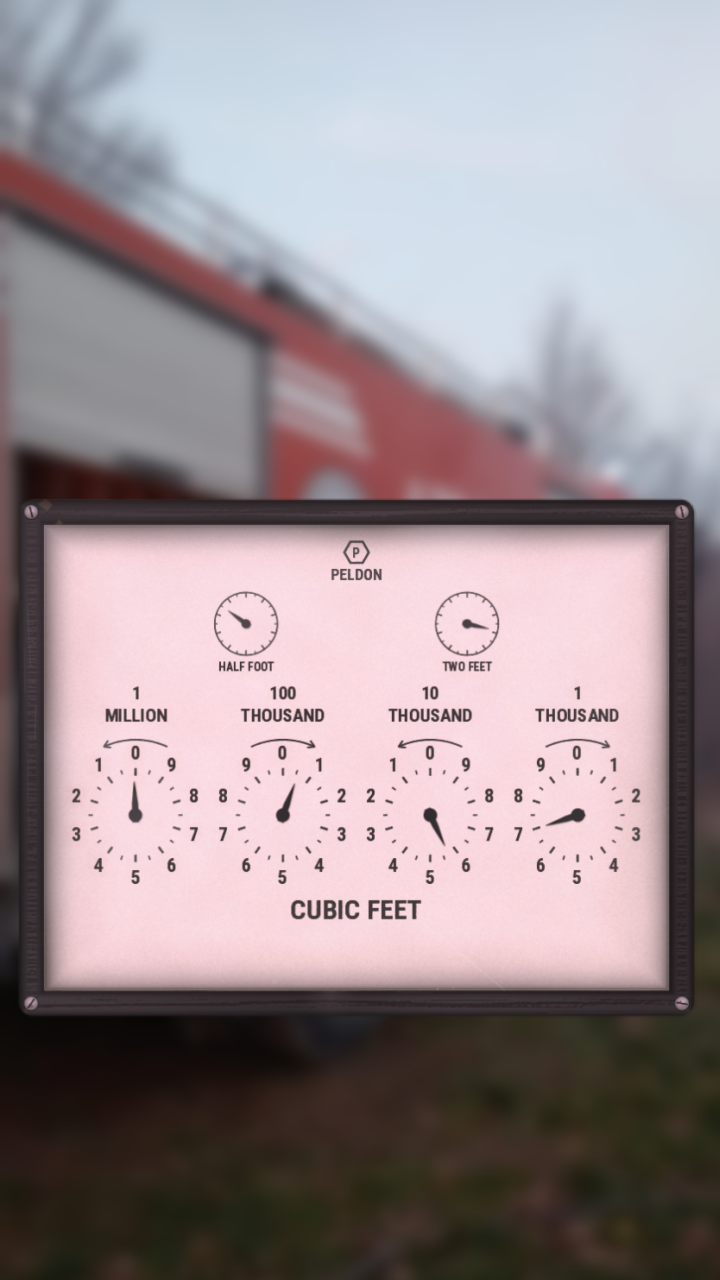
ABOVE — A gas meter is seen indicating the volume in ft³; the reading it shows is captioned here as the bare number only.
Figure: 5700
